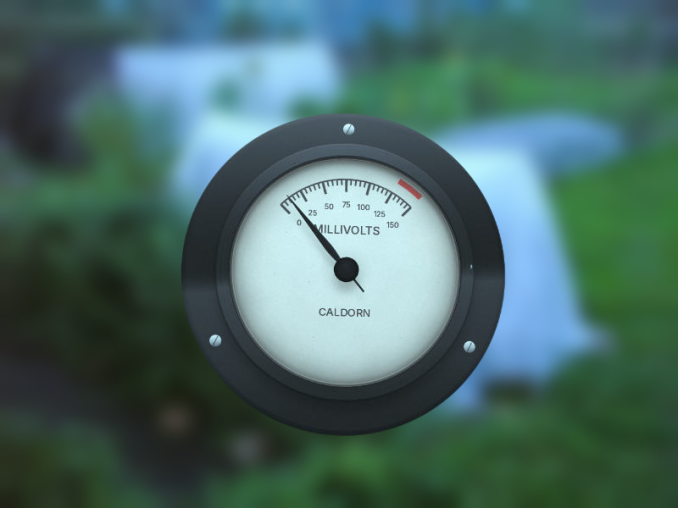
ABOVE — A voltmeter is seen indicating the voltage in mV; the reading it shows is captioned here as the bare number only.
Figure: 10
